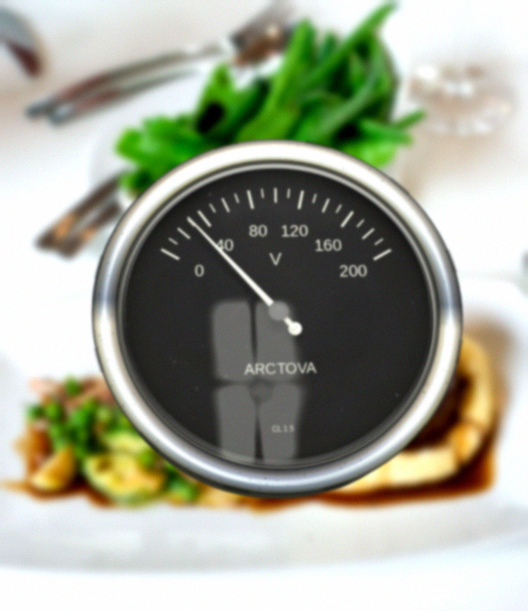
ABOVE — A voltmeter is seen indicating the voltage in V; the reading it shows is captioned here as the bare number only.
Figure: 30
